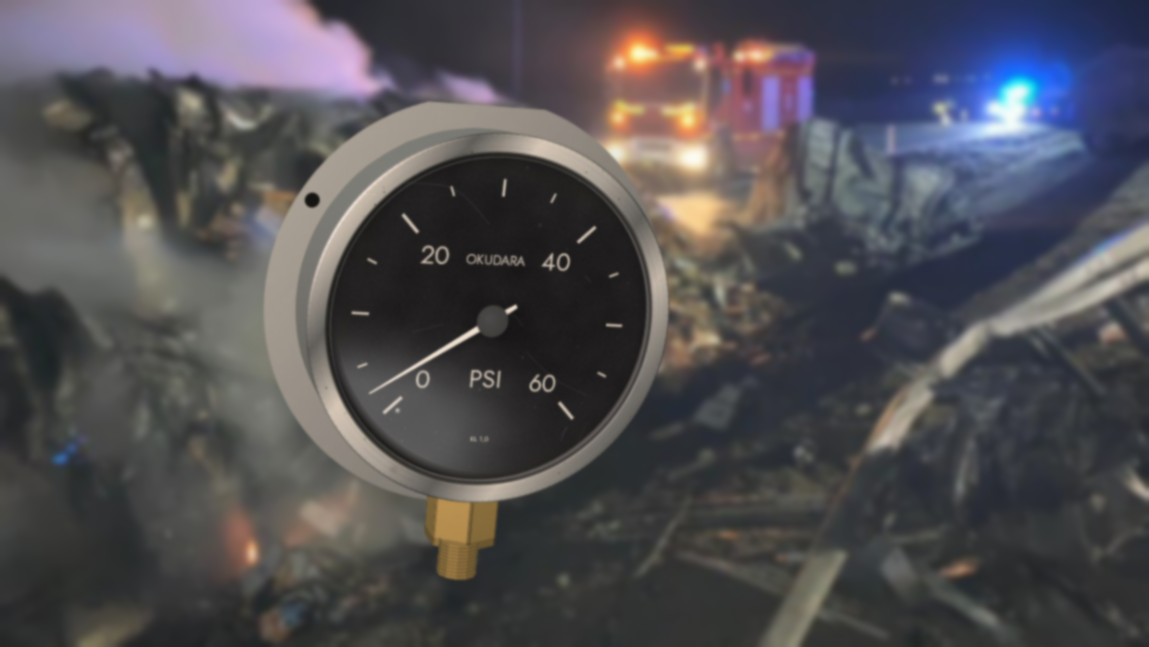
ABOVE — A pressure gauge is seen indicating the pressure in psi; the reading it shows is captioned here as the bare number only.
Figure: 2.5
